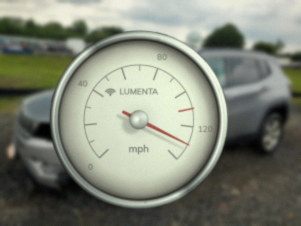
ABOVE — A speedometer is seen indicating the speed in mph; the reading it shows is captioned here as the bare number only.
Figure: 130
